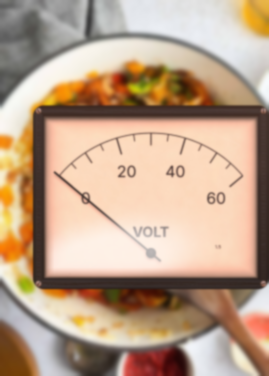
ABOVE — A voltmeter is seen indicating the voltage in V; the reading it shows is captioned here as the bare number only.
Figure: 0
